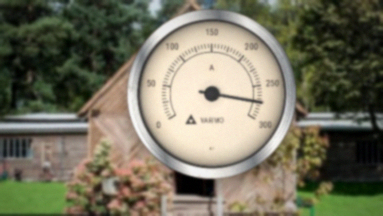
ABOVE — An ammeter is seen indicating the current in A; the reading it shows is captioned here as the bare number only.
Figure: 275
